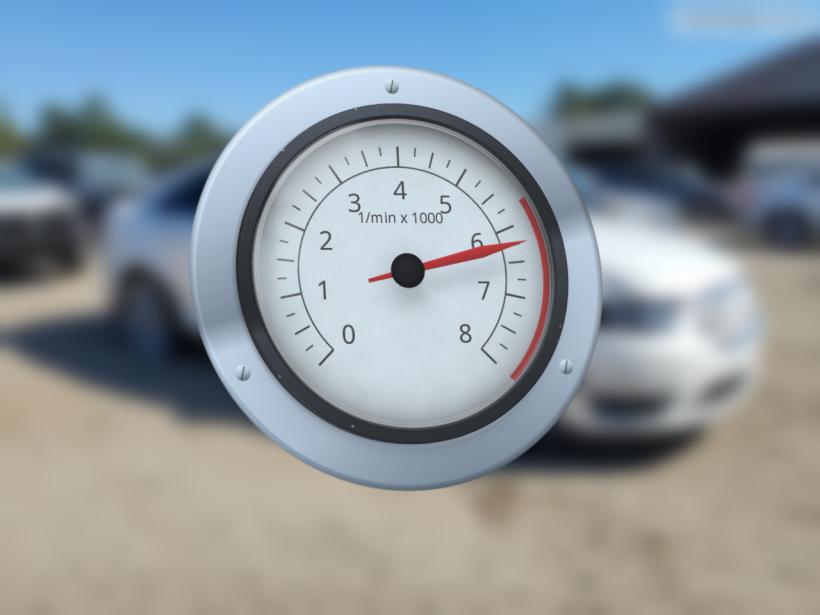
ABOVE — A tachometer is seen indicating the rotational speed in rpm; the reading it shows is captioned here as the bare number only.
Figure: 6250
